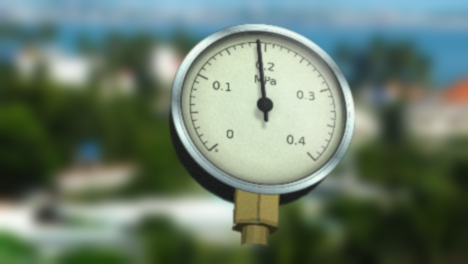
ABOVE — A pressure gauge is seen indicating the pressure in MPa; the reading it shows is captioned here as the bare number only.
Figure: 0.19
